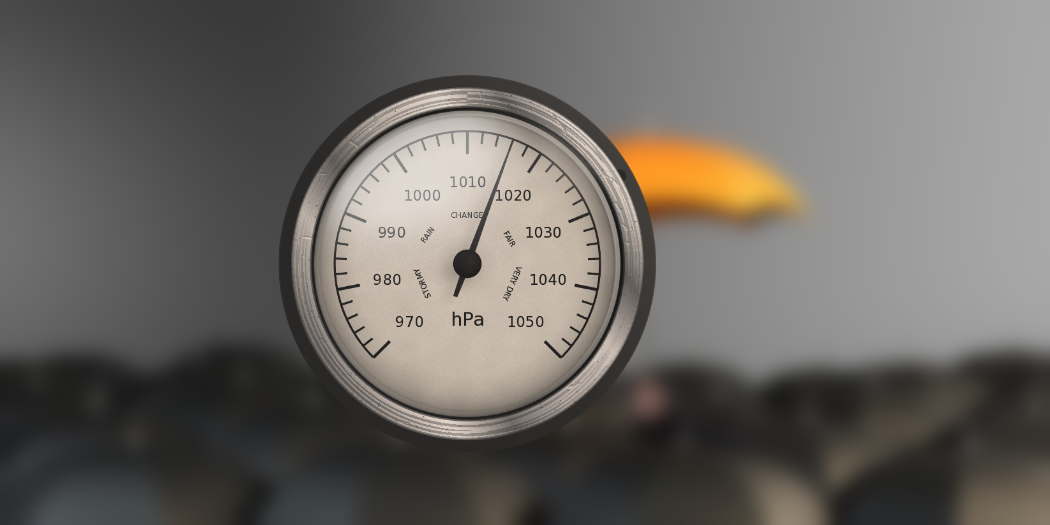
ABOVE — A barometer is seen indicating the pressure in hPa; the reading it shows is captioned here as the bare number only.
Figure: 1016
